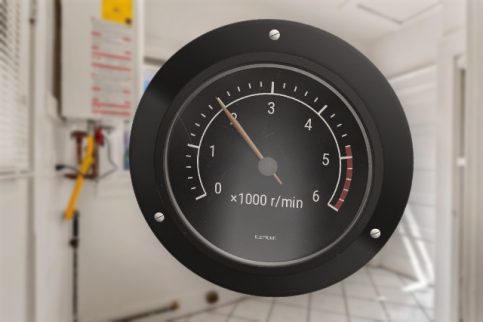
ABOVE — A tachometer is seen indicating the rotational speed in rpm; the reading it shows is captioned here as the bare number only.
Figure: 2000
